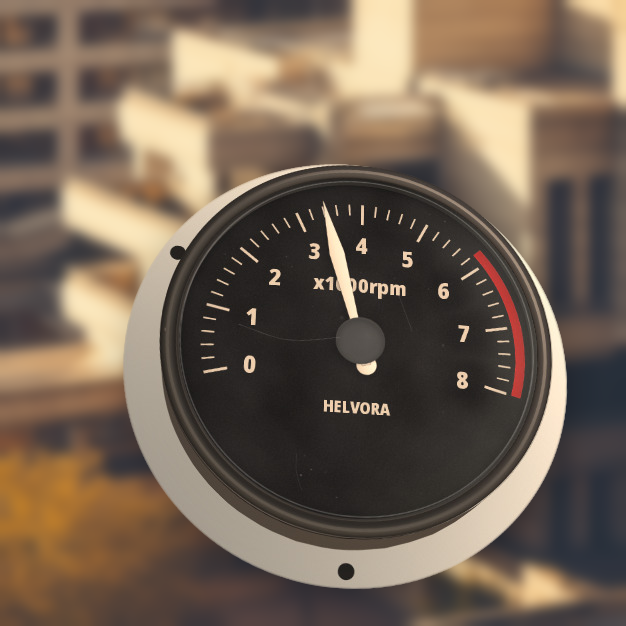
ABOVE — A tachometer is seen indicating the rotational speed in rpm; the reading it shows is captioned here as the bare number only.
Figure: 3400
